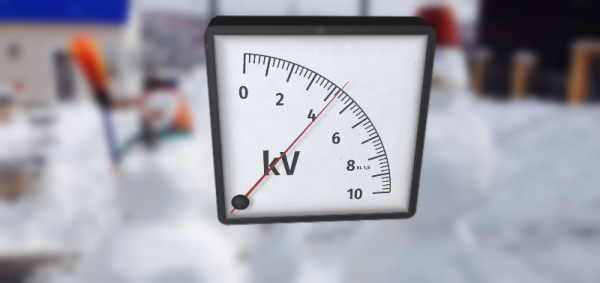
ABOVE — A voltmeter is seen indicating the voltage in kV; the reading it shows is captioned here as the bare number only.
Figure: 4.2
